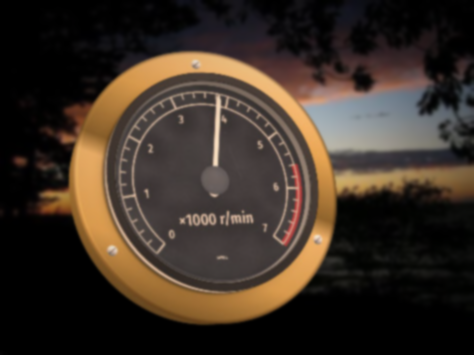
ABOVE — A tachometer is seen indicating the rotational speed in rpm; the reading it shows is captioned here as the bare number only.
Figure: 3800
